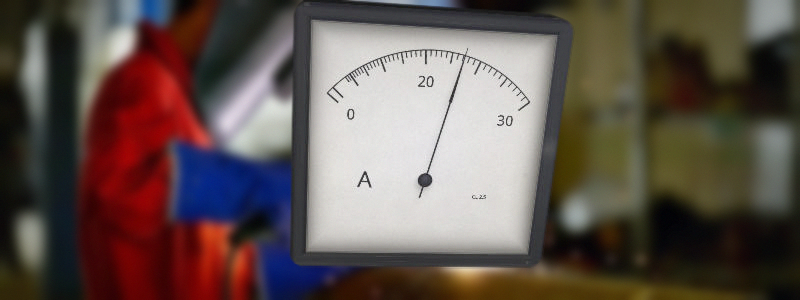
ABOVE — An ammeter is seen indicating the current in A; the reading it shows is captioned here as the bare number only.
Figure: 23.5
